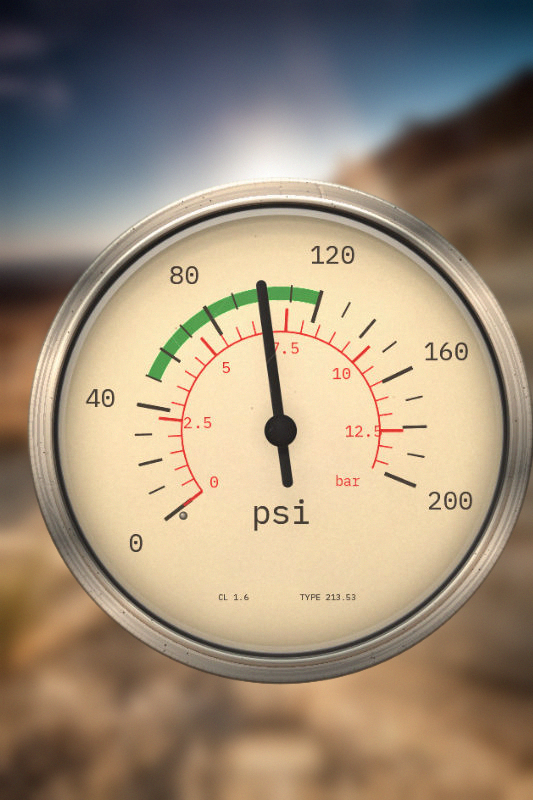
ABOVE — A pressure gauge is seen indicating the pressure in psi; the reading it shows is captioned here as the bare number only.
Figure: 100
